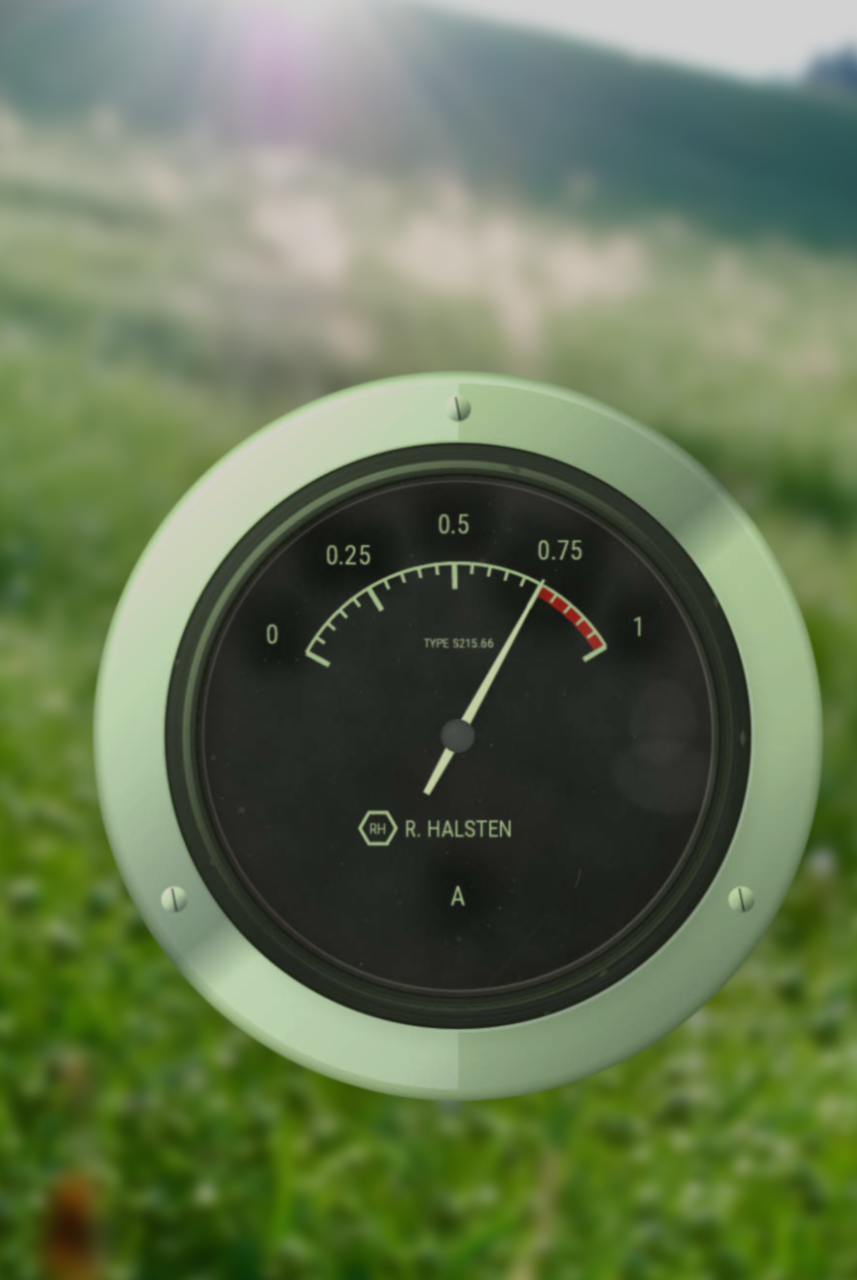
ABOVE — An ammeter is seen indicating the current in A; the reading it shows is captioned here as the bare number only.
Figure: 0.75
